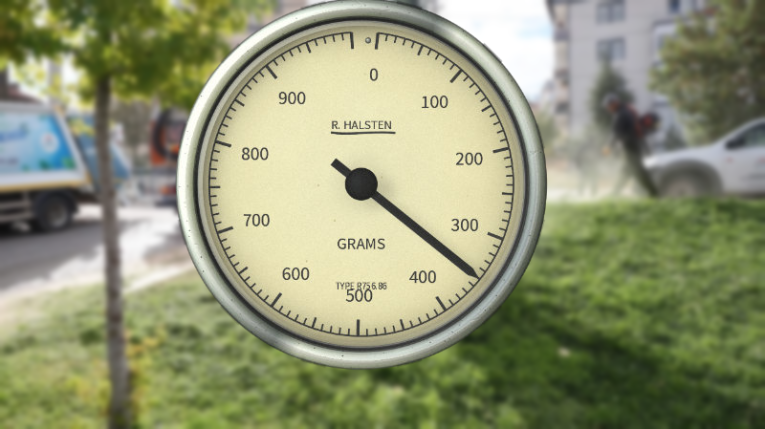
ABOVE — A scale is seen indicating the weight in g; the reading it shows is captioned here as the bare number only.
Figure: 350
